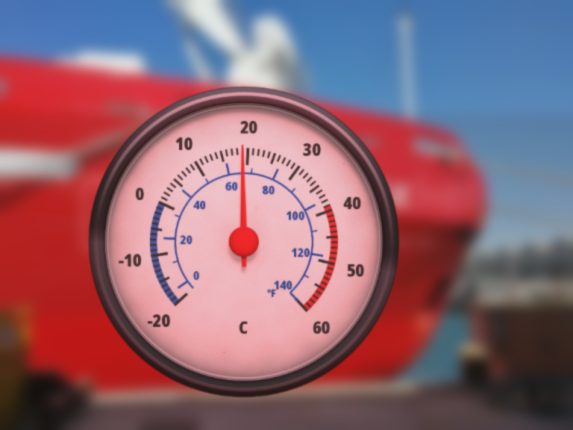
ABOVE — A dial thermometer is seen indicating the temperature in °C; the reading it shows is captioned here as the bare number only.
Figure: 19
